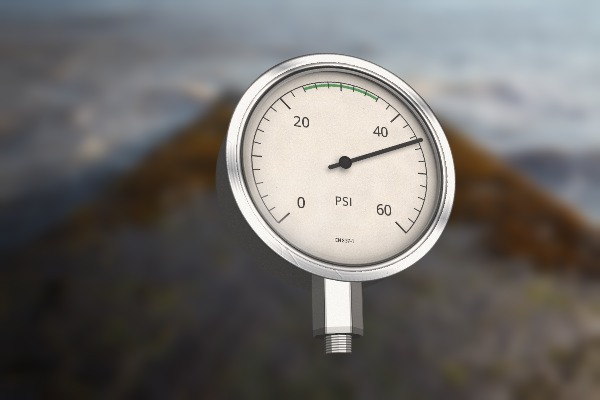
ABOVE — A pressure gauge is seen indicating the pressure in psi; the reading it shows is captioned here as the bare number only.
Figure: 45
